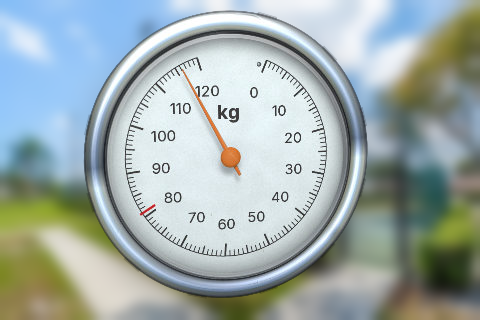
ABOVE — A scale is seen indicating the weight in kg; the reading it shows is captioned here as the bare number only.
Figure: 116
